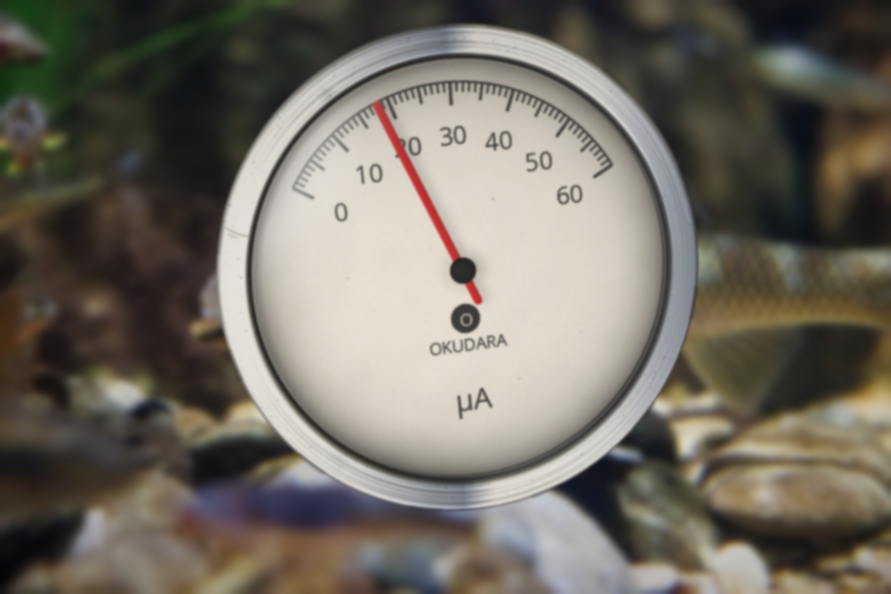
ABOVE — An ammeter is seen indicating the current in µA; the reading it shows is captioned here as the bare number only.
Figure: 18
